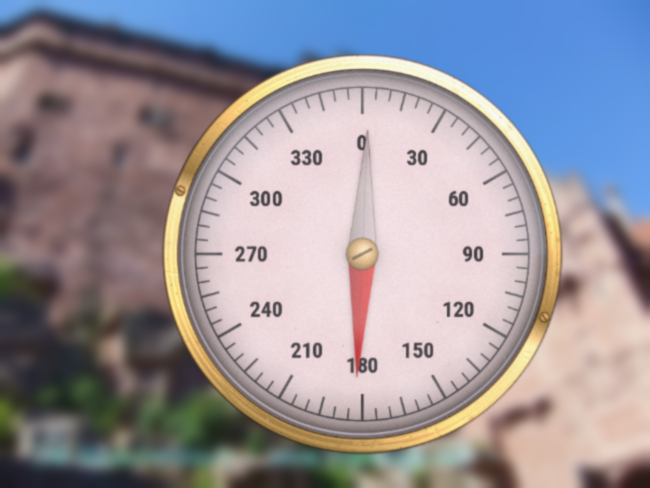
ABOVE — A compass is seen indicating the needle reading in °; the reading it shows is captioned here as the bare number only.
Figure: 182.5
